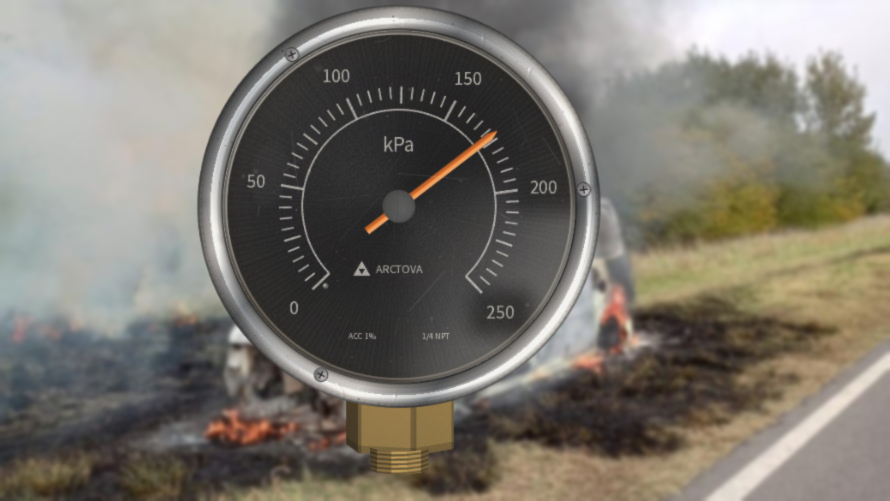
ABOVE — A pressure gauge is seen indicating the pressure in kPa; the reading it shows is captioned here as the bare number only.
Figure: 172.5
